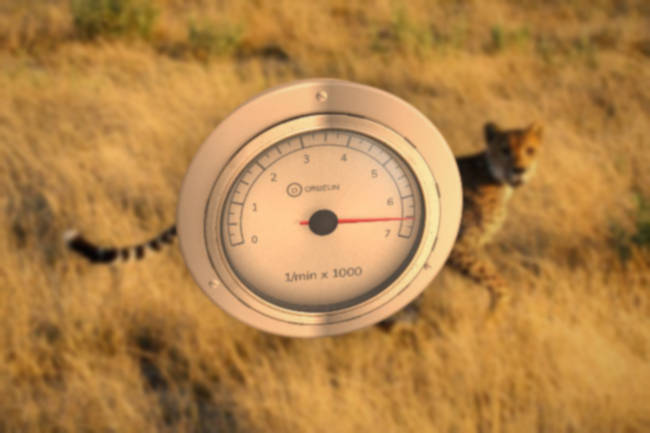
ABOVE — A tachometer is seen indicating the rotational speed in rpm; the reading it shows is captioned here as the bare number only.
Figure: 6500
